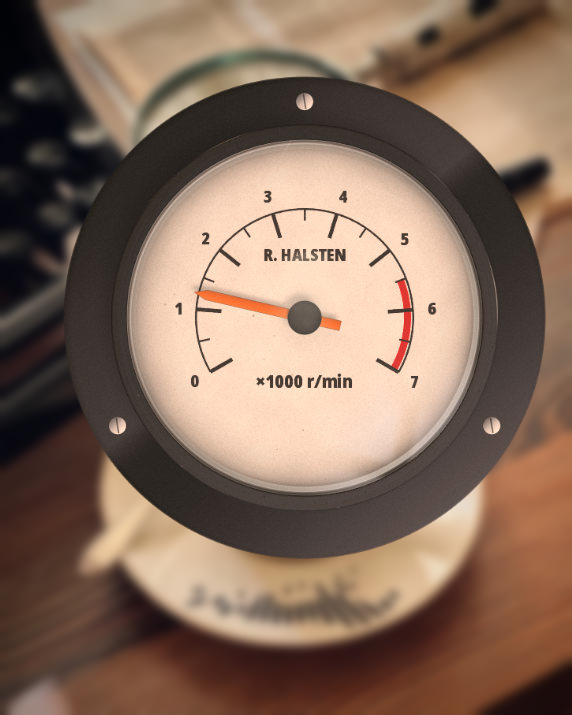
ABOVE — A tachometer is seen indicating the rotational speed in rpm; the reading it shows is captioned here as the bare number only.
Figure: 1250
